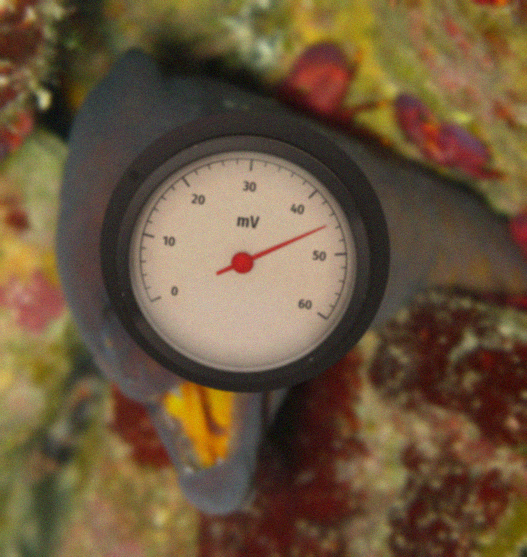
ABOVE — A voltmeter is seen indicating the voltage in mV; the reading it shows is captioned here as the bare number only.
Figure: 45
